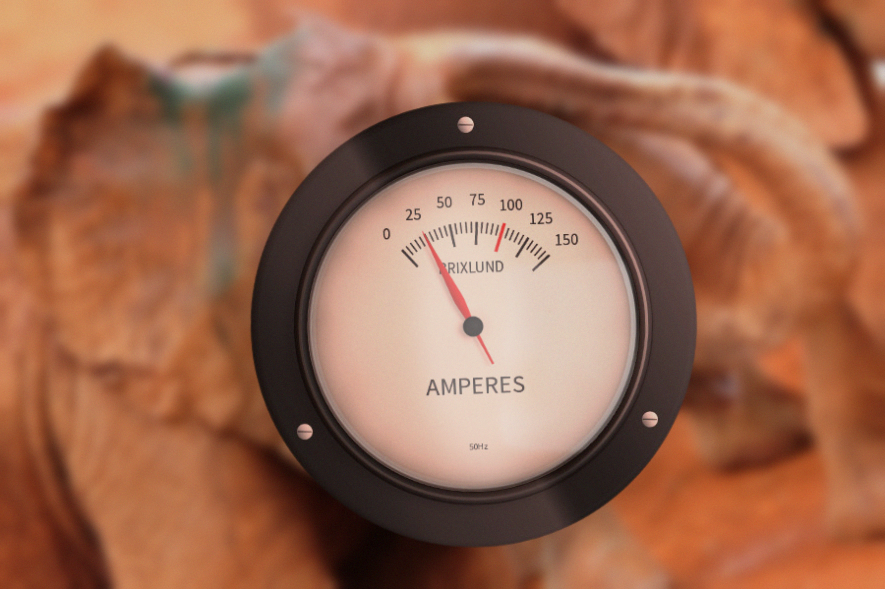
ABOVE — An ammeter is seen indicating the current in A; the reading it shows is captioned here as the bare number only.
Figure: 25
